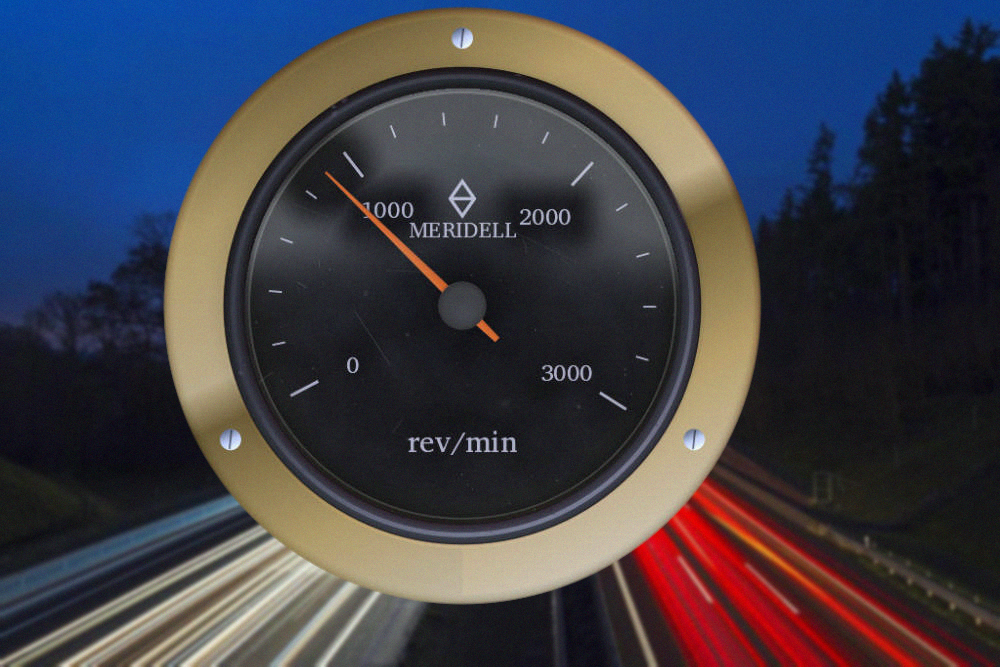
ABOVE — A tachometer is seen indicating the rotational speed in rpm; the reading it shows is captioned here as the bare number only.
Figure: 900
